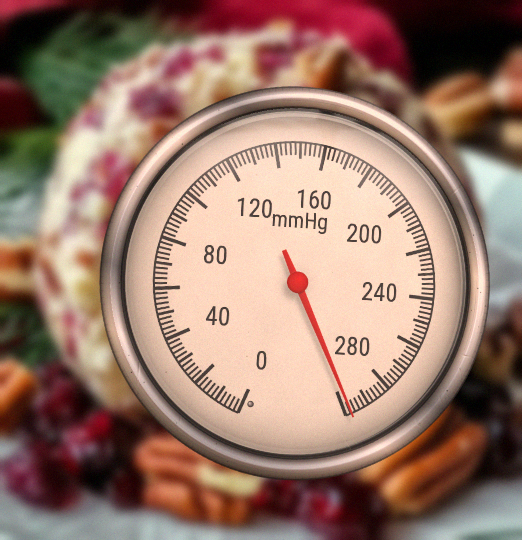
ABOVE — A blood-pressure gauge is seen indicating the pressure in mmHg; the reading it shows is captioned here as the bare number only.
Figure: 298
